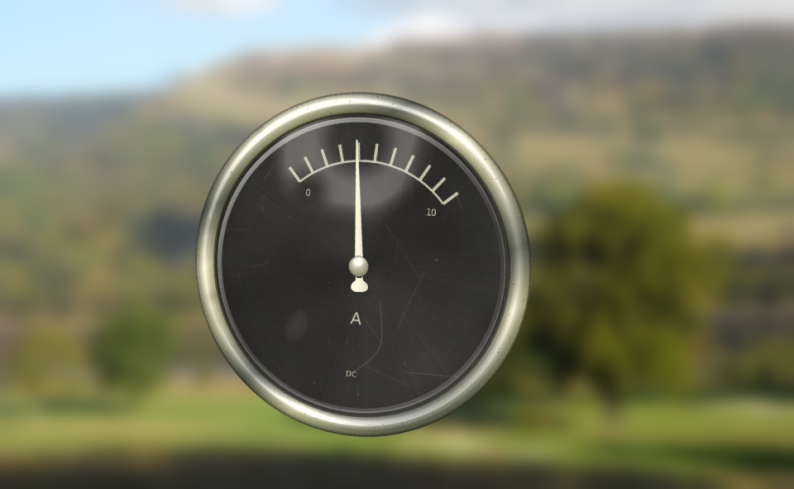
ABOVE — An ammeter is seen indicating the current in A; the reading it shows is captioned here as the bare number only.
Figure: 4
